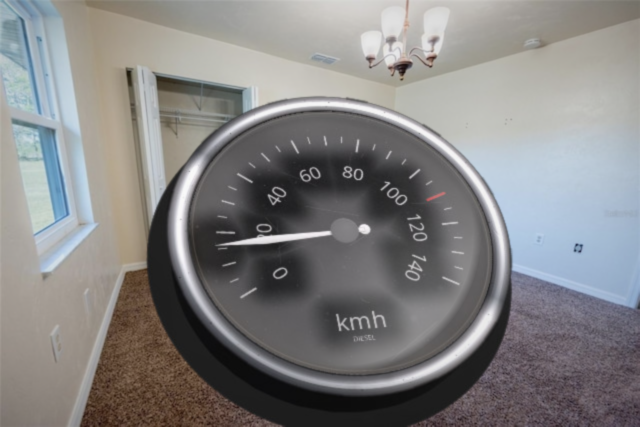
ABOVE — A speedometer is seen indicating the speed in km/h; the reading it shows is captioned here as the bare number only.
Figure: 15
